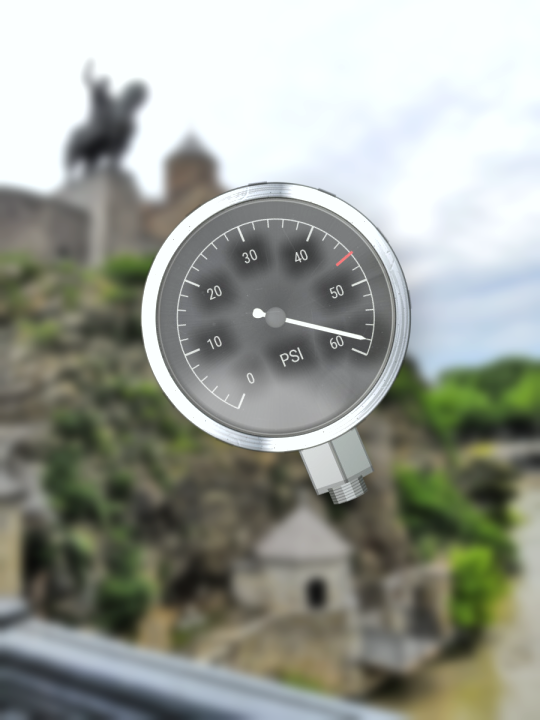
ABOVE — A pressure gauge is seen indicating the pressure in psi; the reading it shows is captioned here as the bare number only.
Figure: 58
